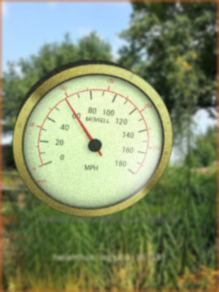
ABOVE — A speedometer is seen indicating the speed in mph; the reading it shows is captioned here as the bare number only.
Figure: 60
